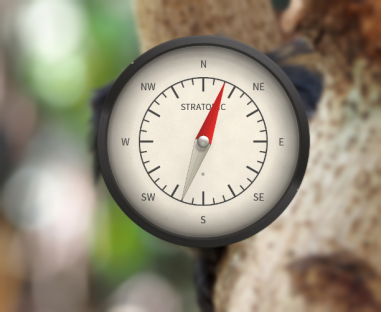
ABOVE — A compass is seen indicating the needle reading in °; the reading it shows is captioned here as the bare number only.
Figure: 20
